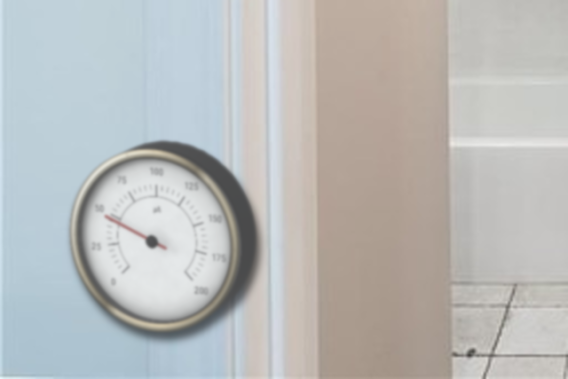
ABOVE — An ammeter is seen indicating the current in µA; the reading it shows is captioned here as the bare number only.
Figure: 50
